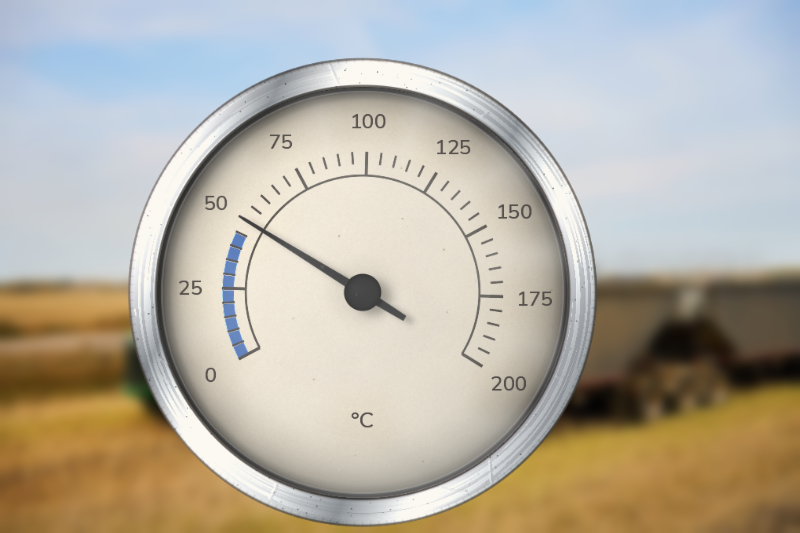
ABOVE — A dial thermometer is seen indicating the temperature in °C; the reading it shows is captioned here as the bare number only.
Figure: 50
